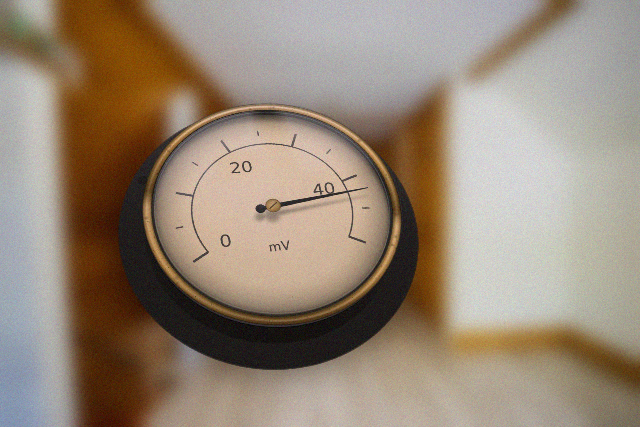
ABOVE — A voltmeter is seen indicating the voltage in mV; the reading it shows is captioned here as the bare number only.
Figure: 42.5
